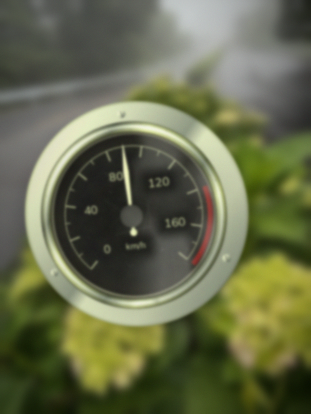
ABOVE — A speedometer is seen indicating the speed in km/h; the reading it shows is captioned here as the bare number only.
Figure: 90
